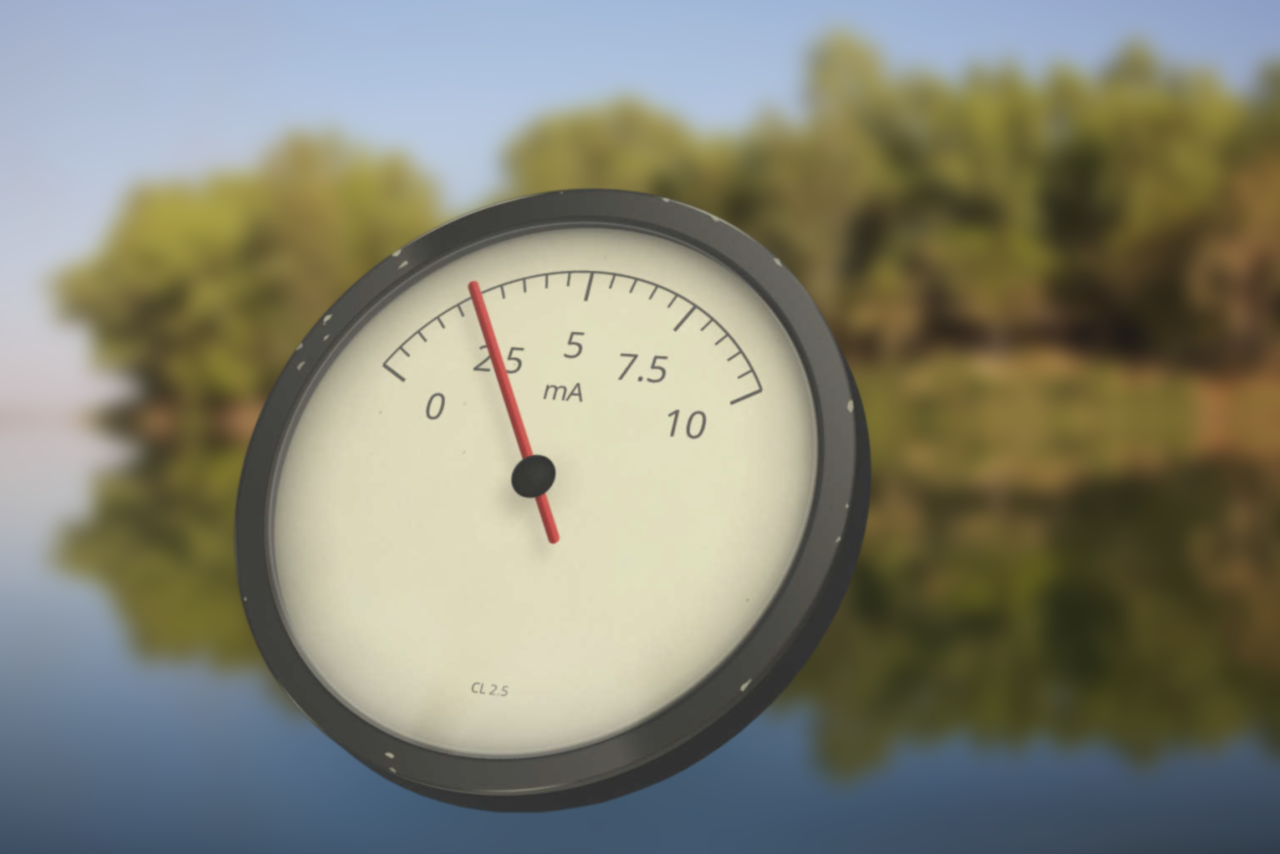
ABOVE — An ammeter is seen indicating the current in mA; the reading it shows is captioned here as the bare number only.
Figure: 2.5
